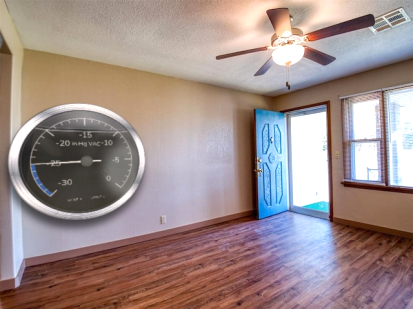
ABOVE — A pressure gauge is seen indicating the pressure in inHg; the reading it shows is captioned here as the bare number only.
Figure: -25
